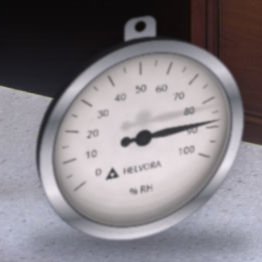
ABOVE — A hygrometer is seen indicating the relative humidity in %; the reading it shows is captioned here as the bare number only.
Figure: 87.5
